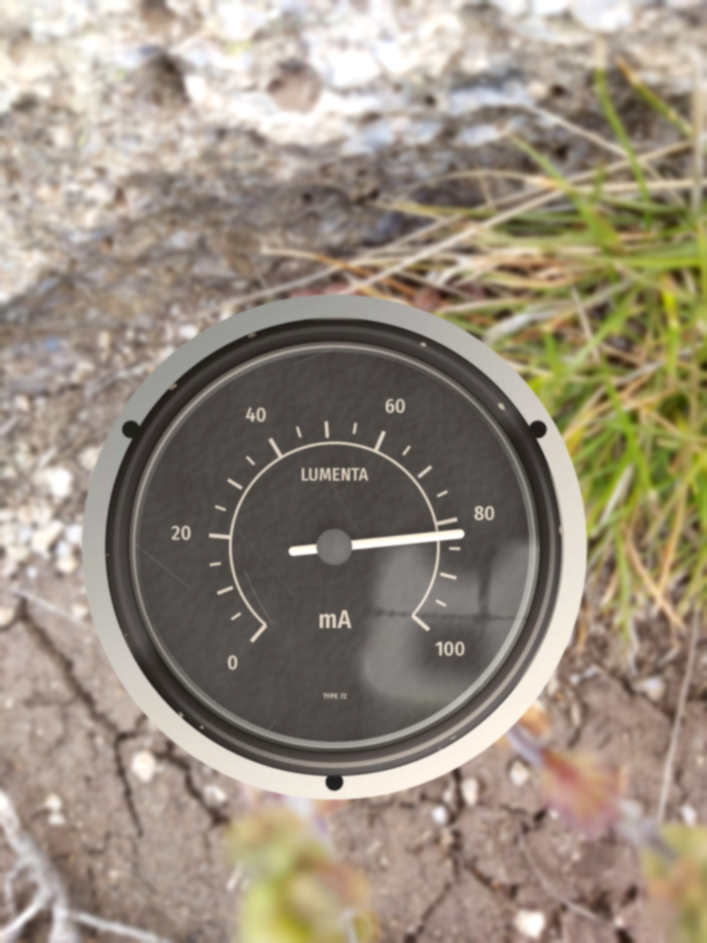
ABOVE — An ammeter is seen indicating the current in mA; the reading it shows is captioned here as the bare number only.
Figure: 82.5
